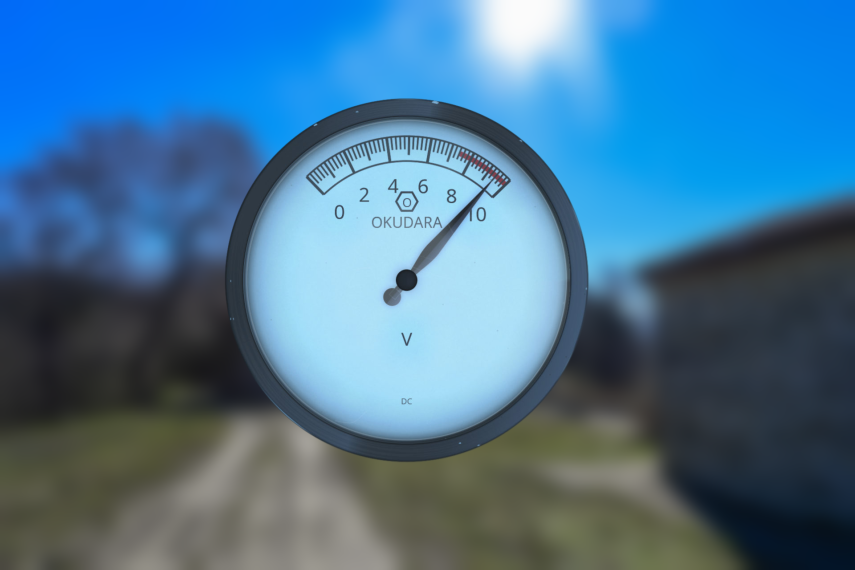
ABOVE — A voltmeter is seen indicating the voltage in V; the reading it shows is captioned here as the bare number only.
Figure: 9.4
